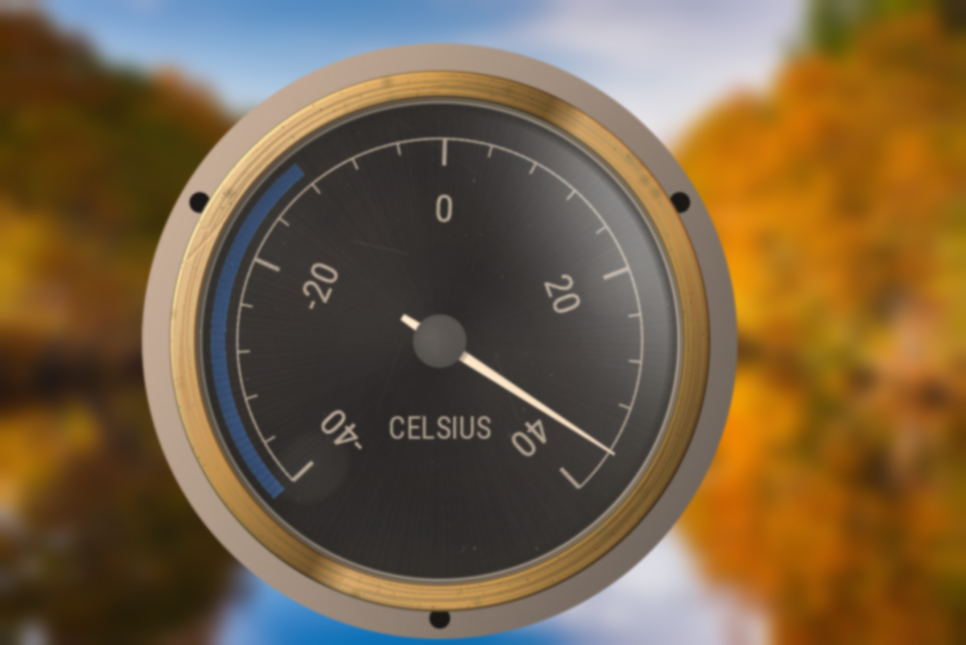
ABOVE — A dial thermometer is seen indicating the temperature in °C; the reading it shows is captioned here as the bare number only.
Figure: 36
